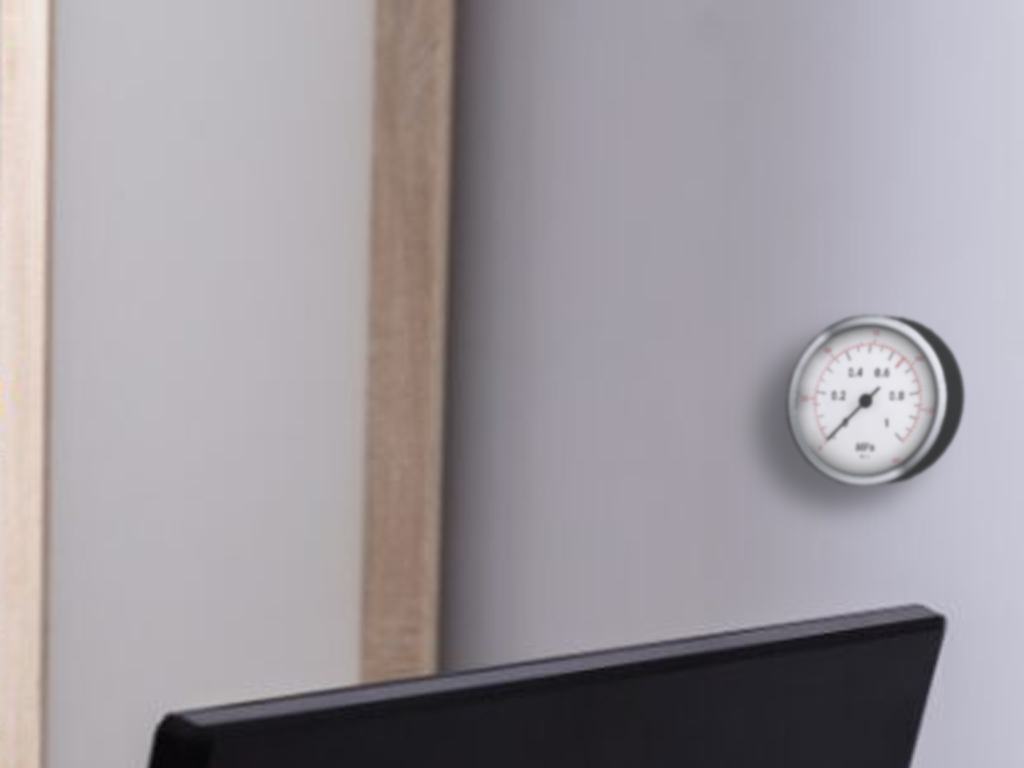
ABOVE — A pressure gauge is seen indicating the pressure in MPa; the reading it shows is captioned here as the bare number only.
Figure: 0
